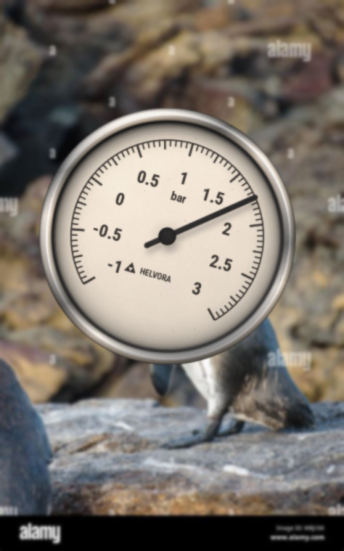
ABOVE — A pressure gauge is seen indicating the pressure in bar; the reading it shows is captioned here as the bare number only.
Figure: 1.75
